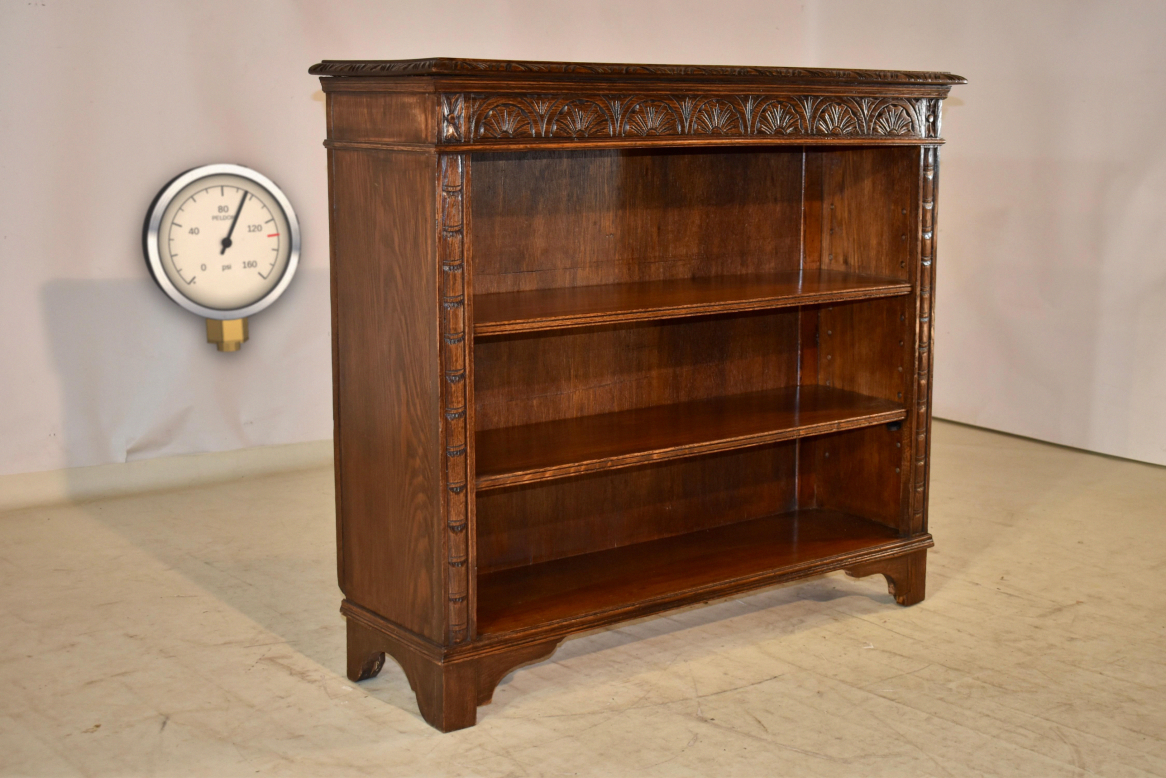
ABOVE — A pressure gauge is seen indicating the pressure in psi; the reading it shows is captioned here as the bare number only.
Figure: 95
